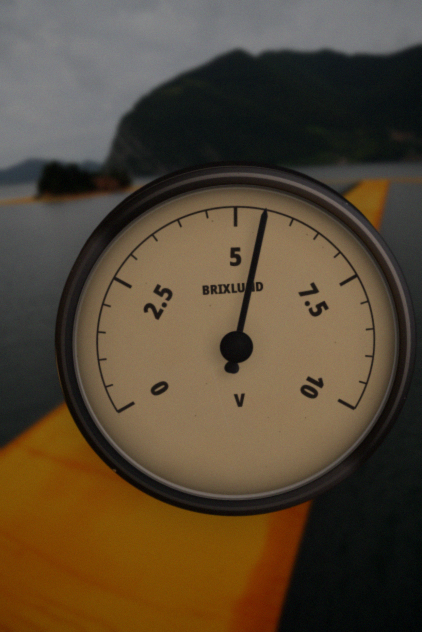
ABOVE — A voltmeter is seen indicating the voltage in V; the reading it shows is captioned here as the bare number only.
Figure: 5.5
